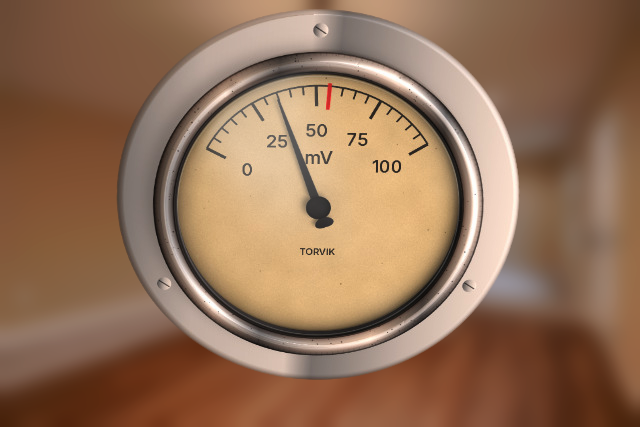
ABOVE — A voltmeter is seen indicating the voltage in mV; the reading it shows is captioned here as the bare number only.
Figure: 35
